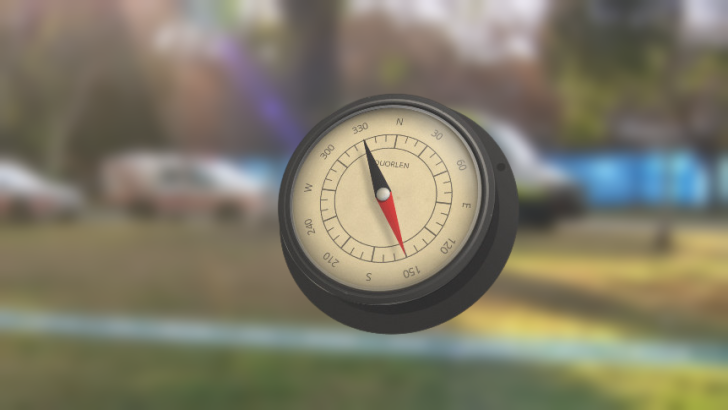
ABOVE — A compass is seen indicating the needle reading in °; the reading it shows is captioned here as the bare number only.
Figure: 150
